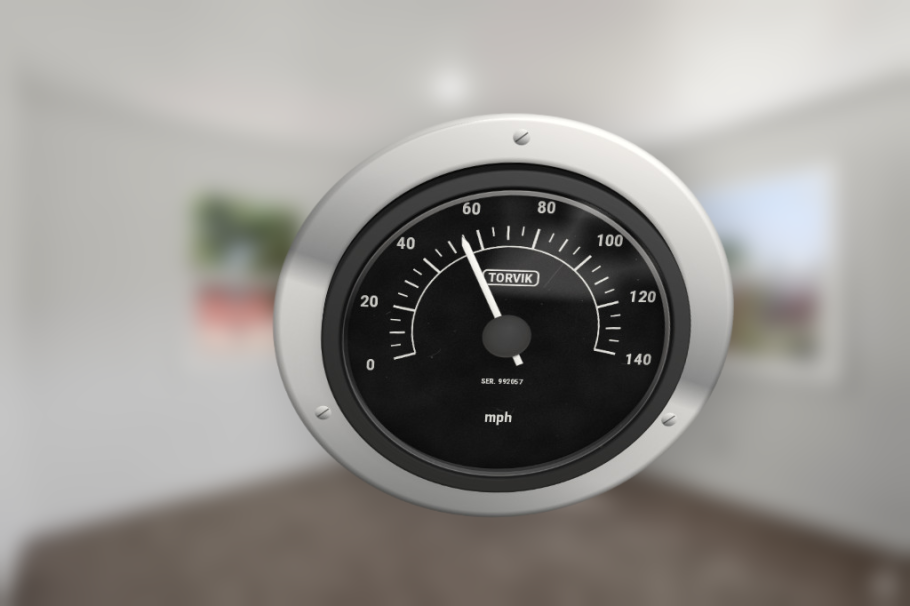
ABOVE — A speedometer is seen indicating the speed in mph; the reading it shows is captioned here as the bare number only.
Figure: 55
